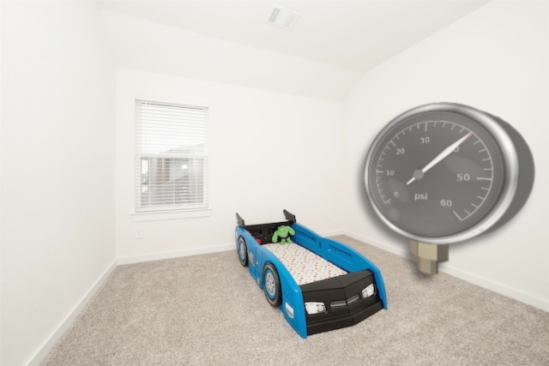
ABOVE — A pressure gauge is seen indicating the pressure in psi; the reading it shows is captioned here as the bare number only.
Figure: 40
